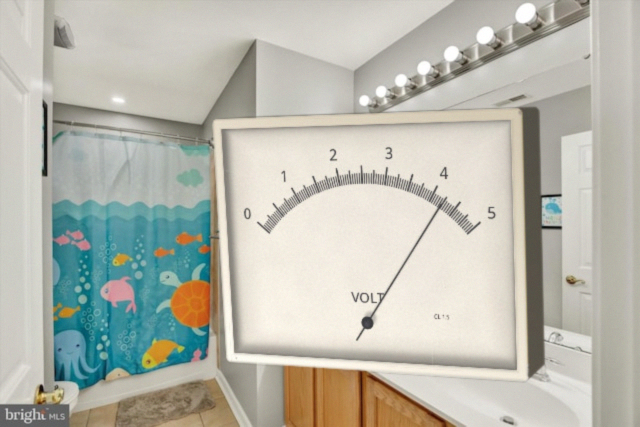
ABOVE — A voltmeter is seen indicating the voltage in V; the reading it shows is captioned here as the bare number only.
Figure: 4.25
